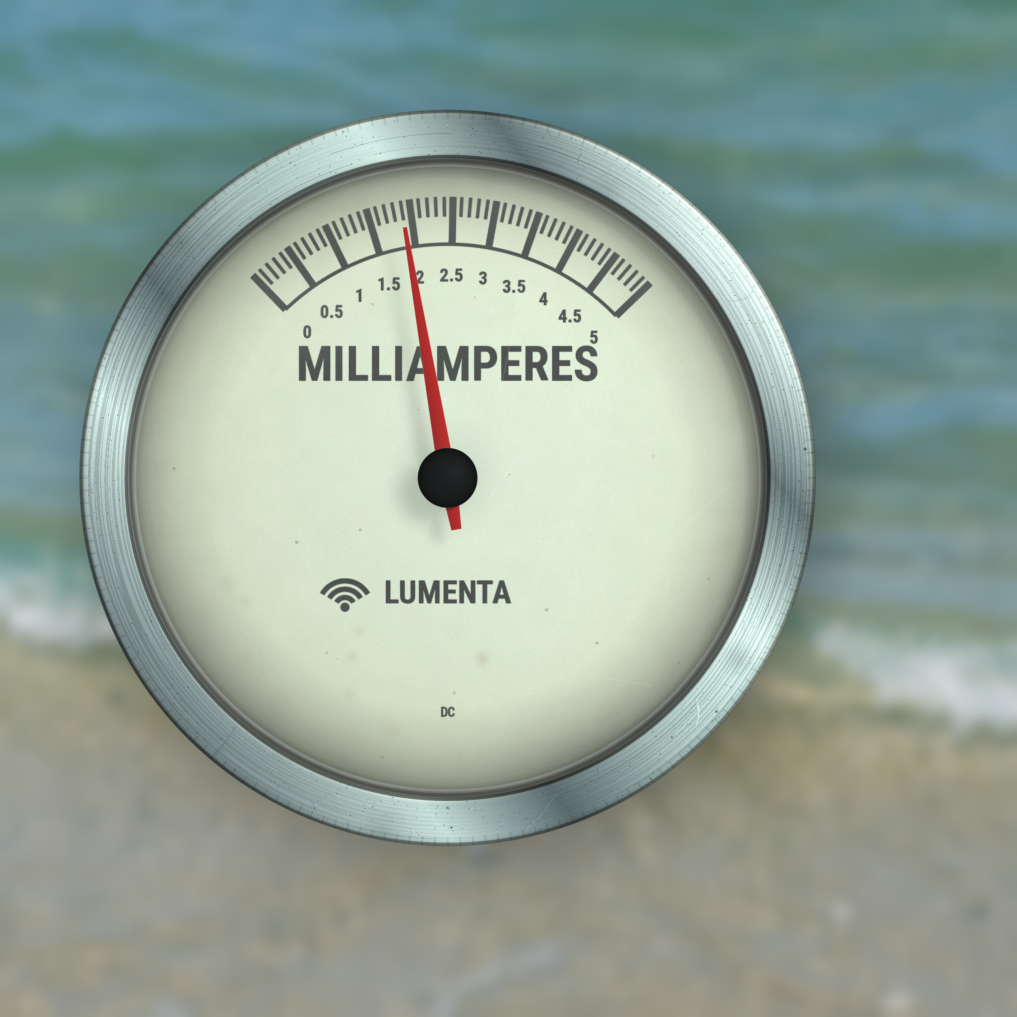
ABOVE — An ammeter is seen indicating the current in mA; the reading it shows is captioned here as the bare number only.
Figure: 1.9
